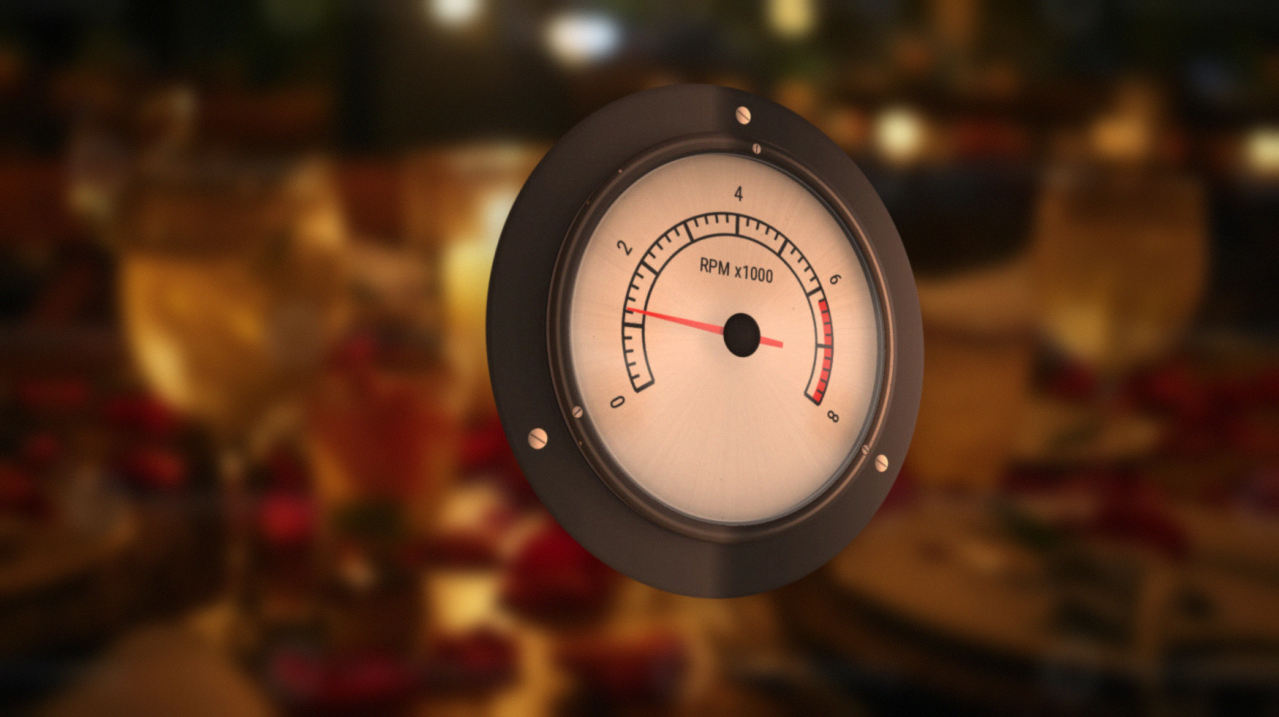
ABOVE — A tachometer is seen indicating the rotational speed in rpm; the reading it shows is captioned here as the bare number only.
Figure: 1200
